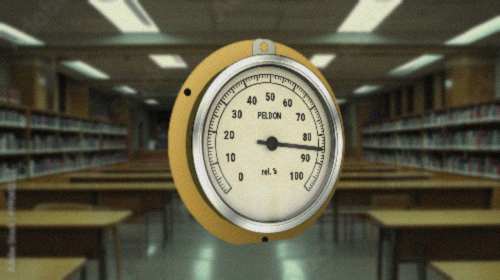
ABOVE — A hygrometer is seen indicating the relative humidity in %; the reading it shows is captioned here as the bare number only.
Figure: 85
